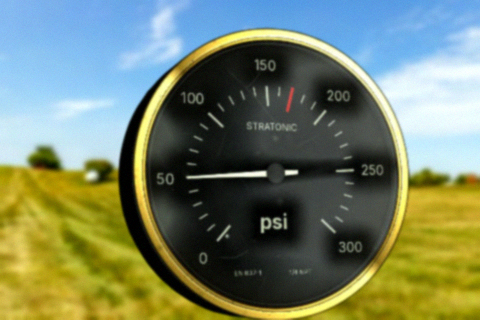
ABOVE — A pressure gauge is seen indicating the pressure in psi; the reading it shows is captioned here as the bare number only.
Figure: 50
